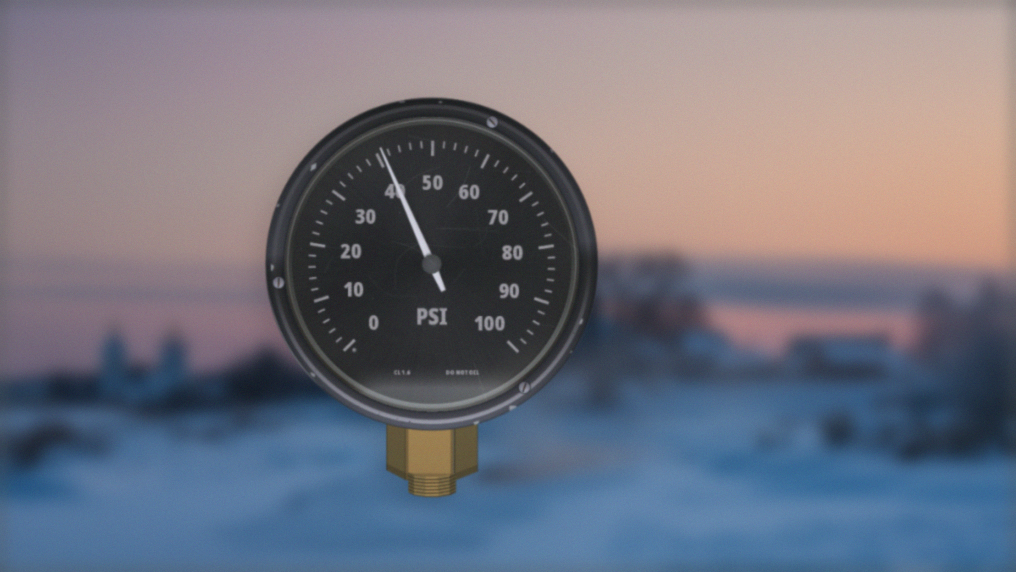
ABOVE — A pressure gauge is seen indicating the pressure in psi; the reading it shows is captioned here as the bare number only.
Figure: 41
